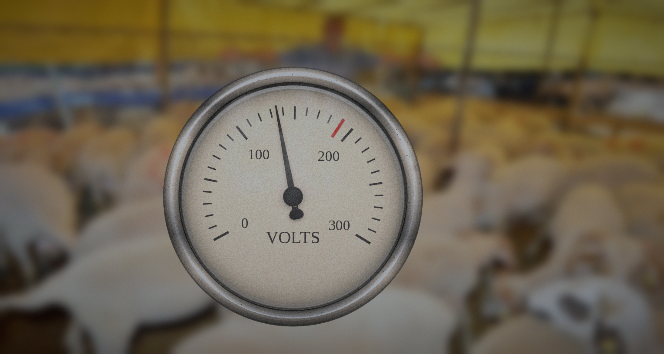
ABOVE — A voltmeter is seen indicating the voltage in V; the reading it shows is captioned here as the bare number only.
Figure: 135
